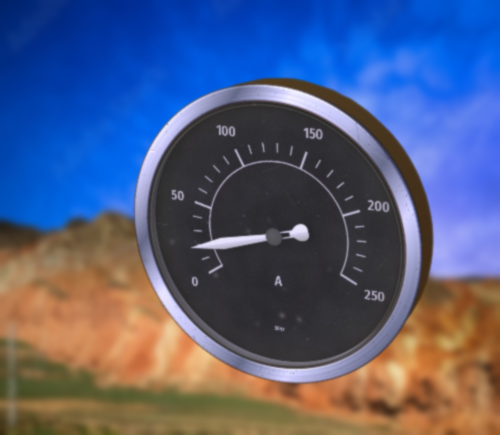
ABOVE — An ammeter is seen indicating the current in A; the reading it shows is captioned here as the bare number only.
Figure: 20
